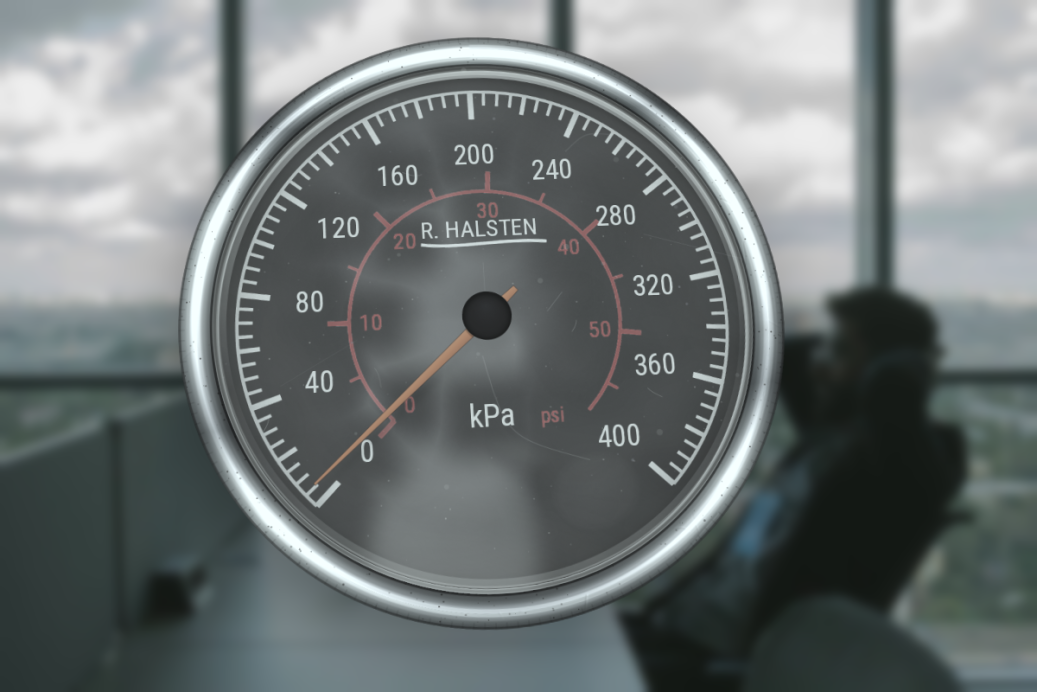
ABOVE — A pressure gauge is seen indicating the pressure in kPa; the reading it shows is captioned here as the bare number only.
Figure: 5
